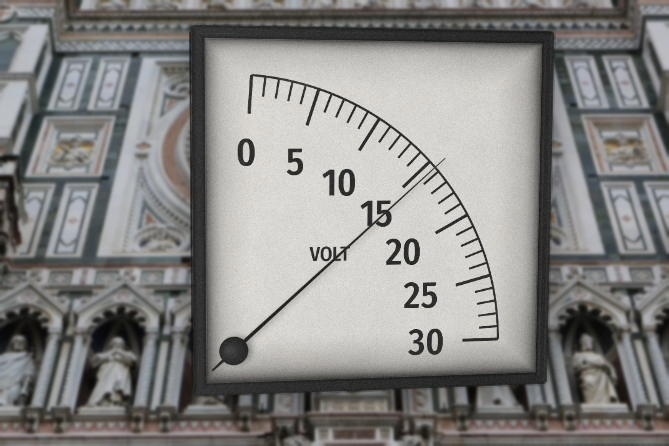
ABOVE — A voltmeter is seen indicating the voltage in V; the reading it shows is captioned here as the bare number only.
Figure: 15.5
